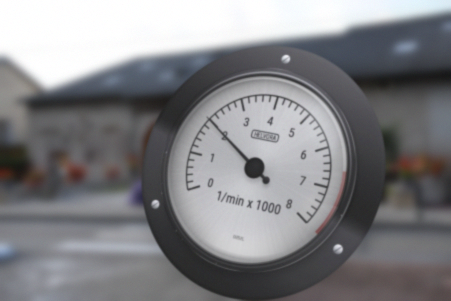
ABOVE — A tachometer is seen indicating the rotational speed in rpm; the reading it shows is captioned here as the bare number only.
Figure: 2000
